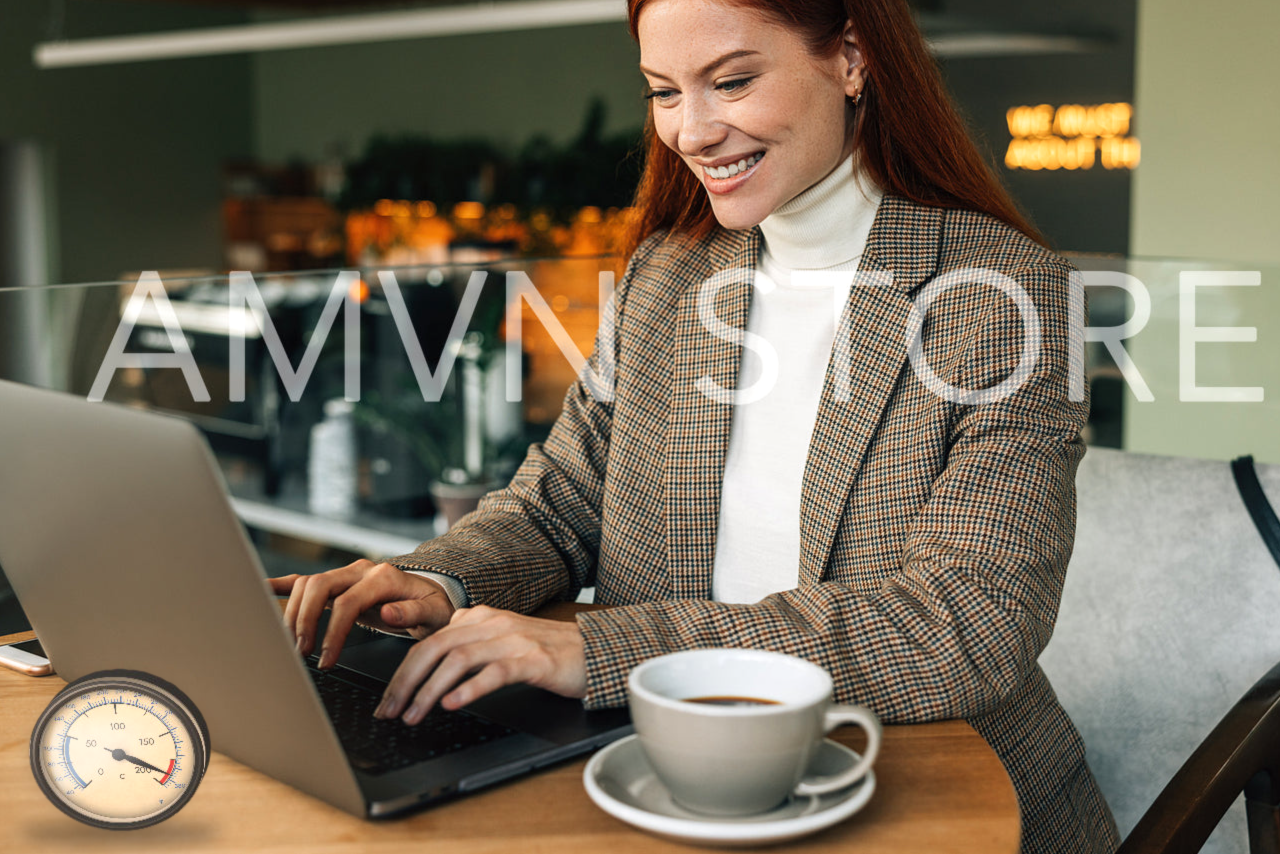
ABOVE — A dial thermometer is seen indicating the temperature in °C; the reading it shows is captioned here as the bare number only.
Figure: 187.5
